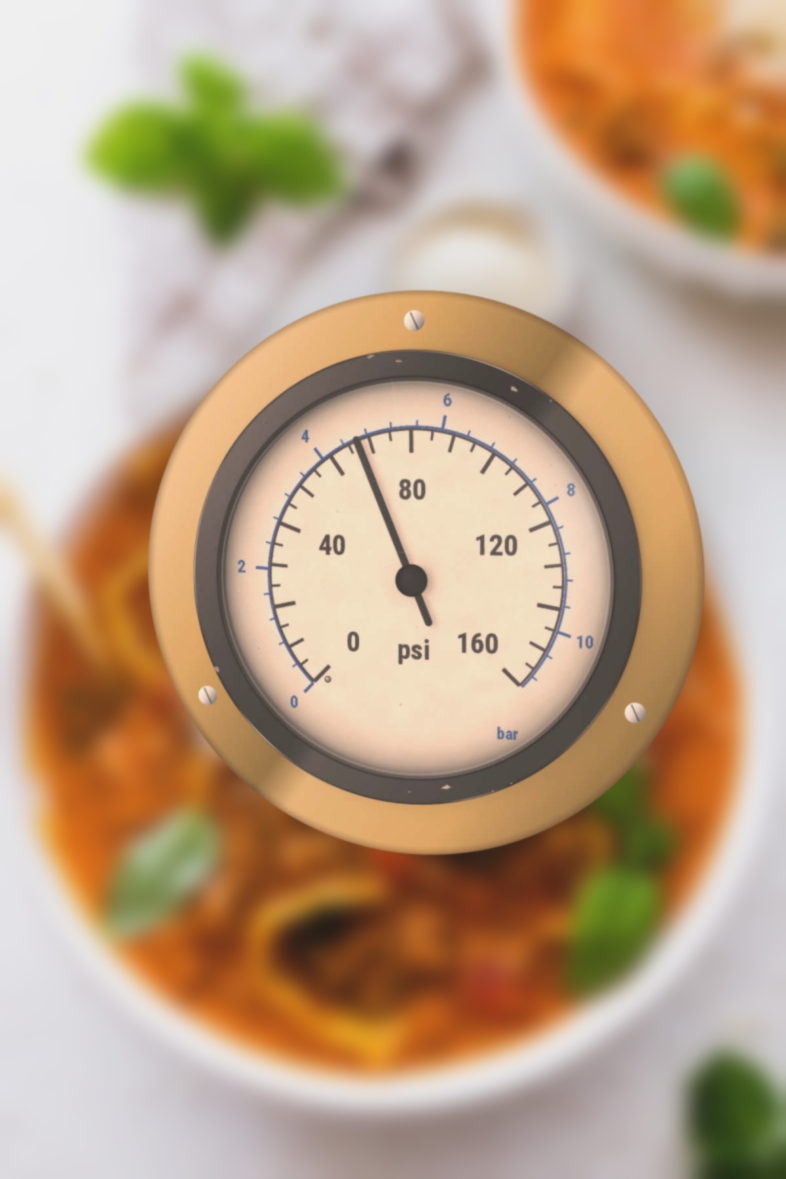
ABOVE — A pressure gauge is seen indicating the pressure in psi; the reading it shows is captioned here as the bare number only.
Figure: 67.5
